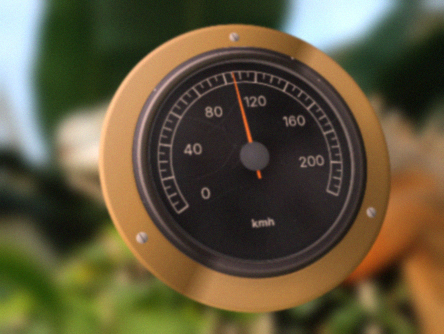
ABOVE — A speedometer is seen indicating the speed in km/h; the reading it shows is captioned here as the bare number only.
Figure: 105
